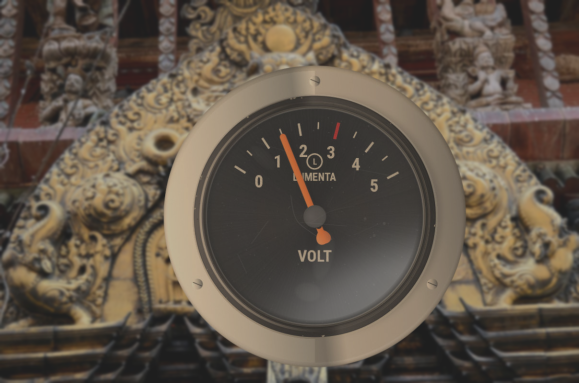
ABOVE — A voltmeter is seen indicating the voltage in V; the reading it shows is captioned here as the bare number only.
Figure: 1.5
